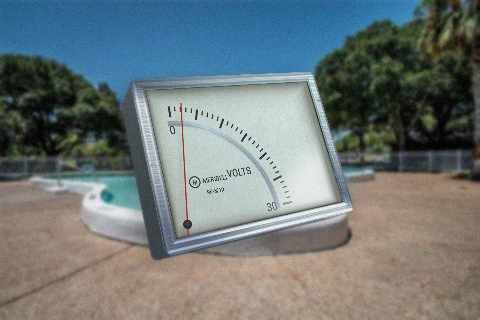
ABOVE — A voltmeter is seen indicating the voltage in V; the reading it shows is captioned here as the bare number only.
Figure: 2
